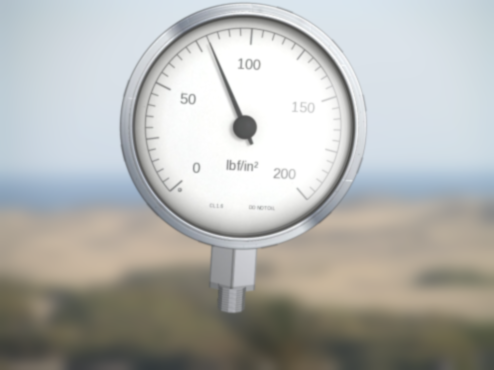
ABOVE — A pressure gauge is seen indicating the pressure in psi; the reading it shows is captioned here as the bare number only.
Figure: 80
